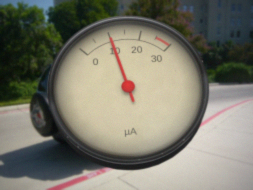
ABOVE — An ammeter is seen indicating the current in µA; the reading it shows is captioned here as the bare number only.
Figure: 10
